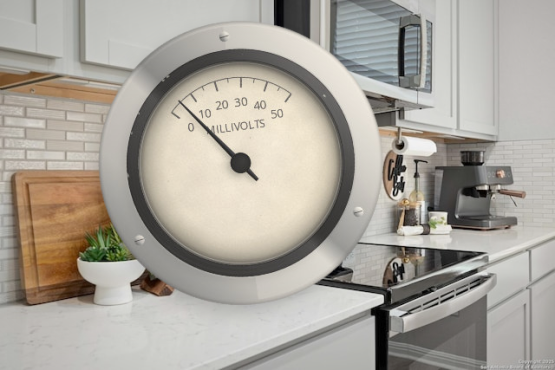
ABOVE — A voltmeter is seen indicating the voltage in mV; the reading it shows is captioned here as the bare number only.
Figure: 5
